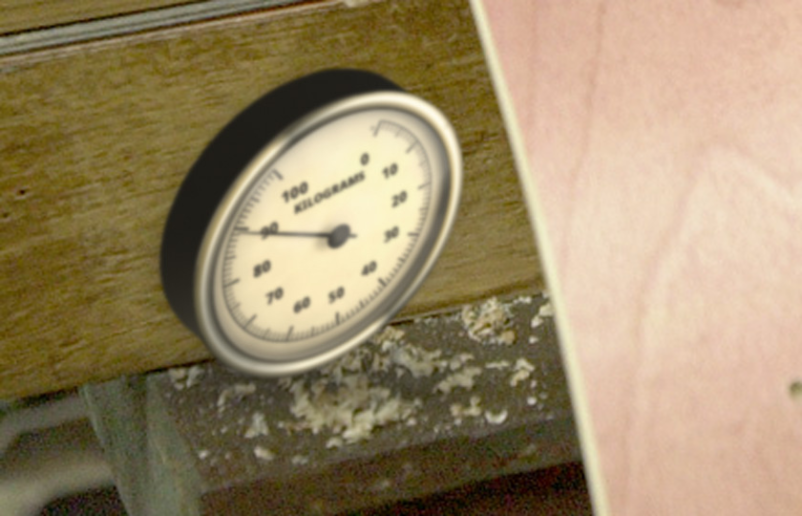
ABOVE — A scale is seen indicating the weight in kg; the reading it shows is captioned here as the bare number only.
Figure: 90
